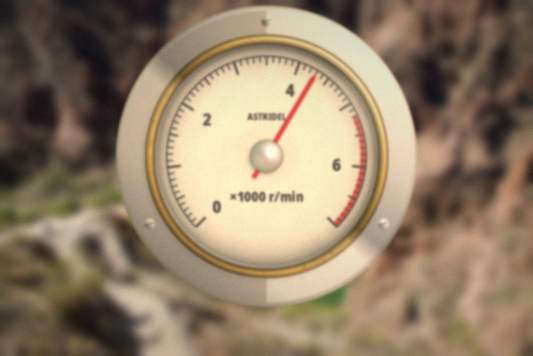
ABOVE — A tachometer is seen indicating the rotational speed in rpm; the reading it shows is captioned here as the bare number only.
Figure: 4300
